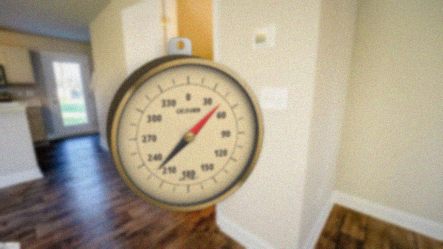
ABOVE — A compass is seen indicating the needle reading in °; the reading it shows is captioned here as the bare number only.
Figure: 45
